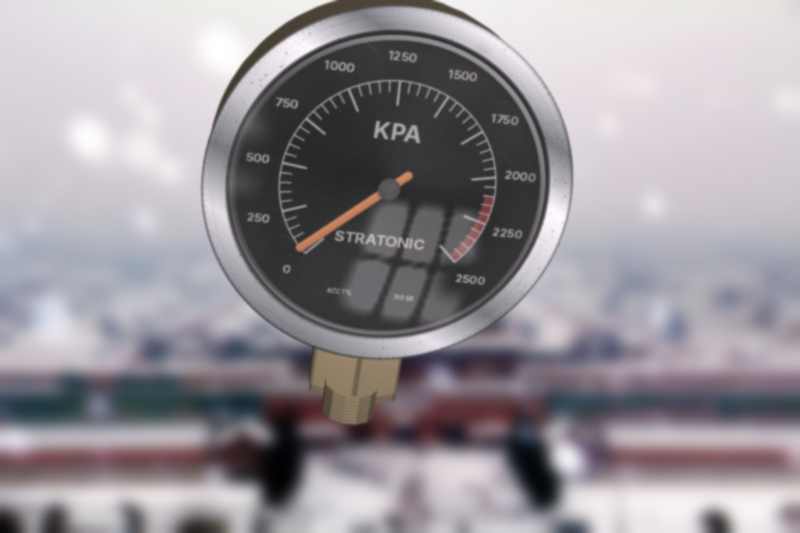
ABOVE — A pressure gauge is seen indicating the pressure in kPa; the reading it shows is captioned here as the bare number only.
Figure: 50
